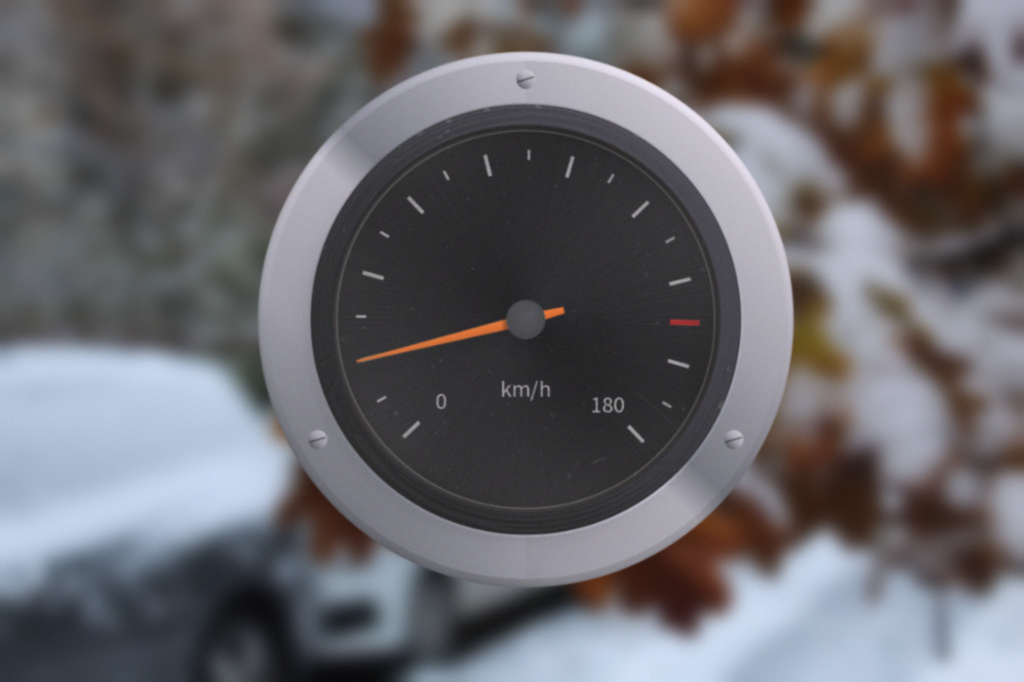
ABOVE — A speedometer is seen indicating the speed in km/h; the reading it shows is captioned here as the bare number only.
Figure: 20
